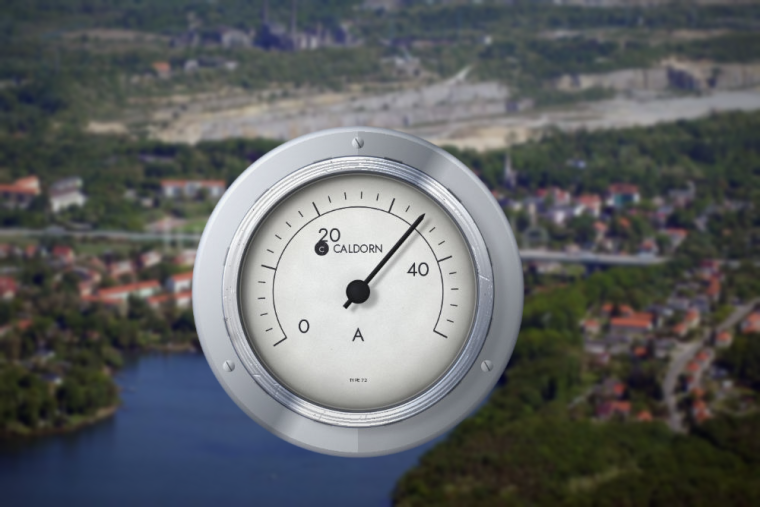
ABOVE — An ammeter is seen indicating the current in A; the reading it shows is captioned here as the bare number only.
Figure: 34
